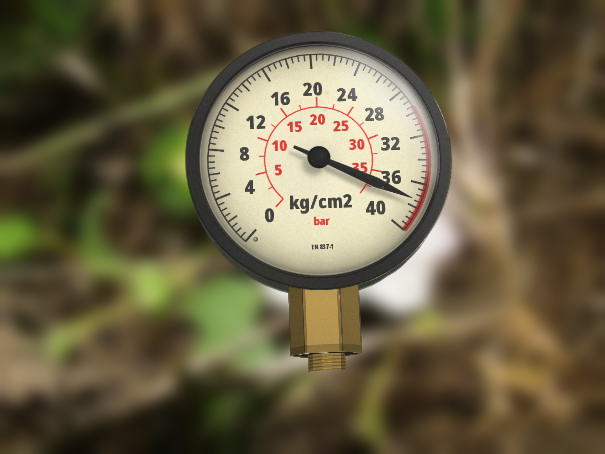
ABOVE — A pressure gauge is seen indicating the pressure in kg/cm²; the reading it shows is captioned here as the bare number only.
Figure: 37.5
